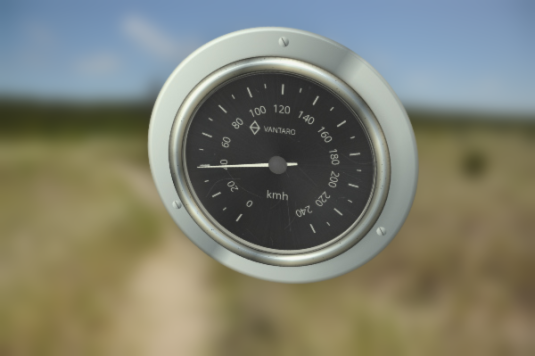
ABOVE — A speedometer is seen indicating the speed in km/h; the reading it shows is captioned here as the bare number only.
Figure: 40
